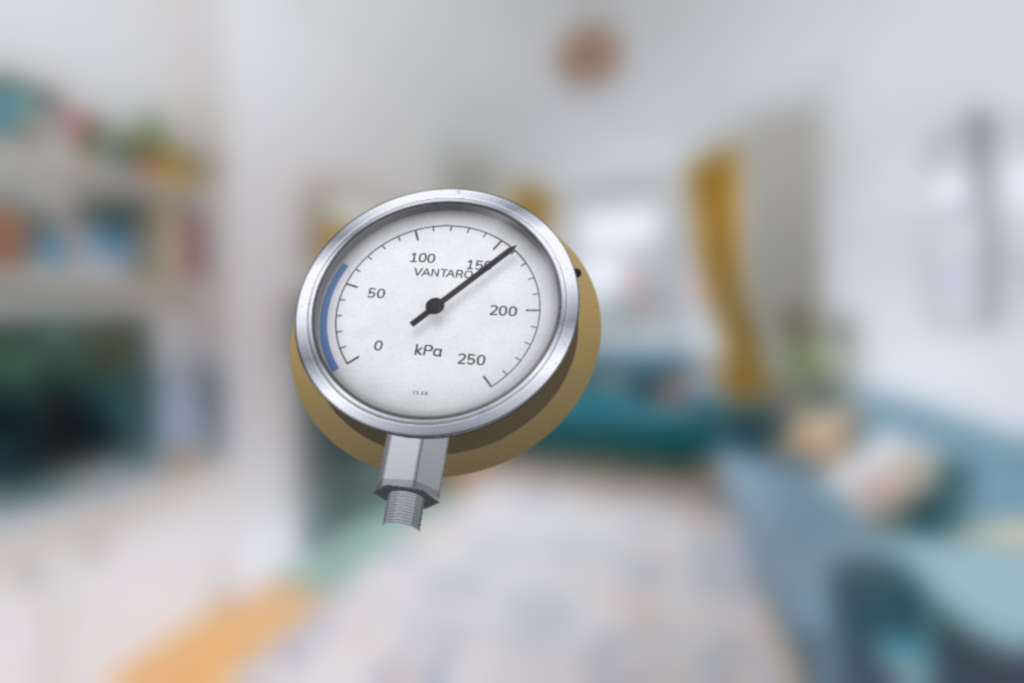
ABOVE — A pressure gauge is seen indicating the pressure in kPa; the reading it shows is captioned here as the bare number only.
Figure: 160
